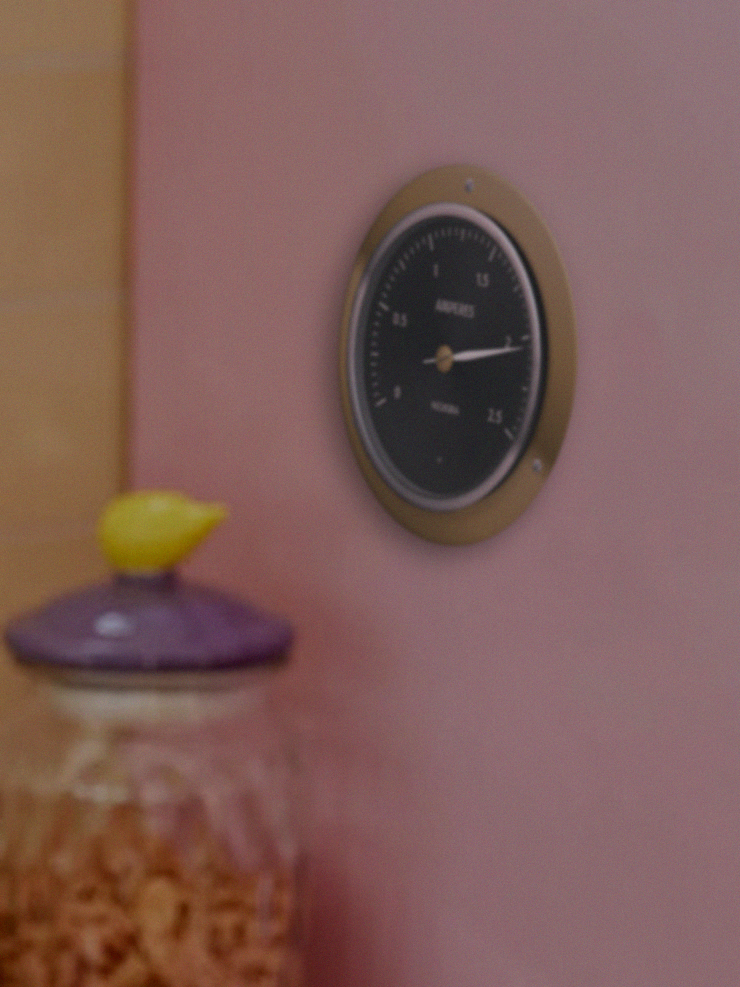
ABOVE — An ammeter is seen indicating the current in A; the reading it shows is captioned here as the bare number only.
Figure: 2.05
